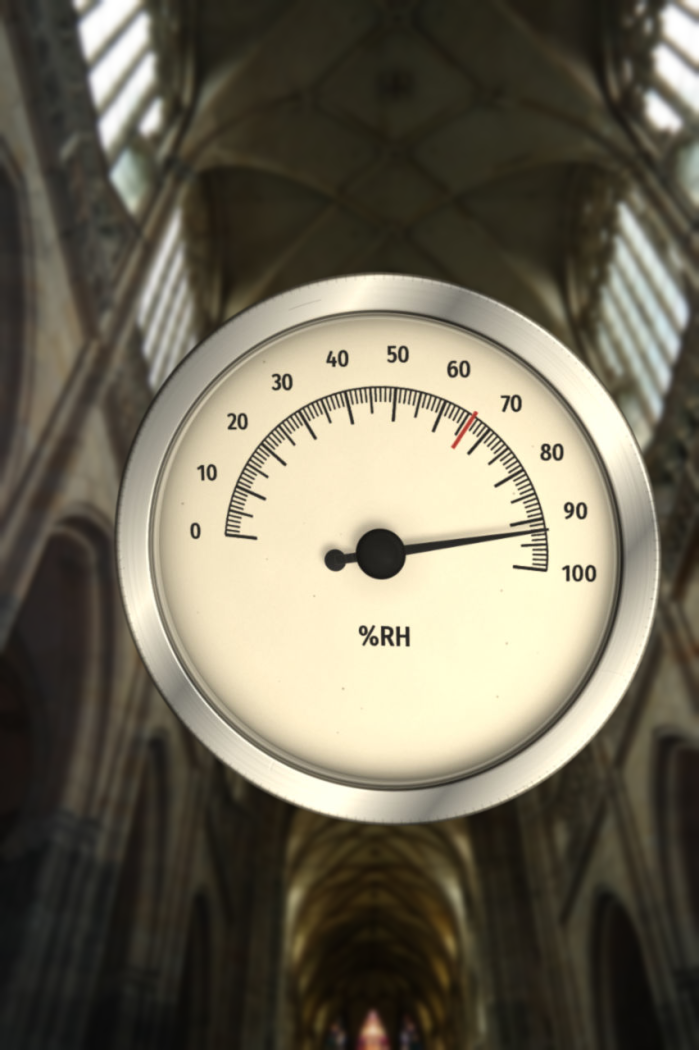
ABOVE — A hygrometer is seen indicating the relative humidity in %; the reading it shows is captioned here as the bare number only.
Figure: 92
